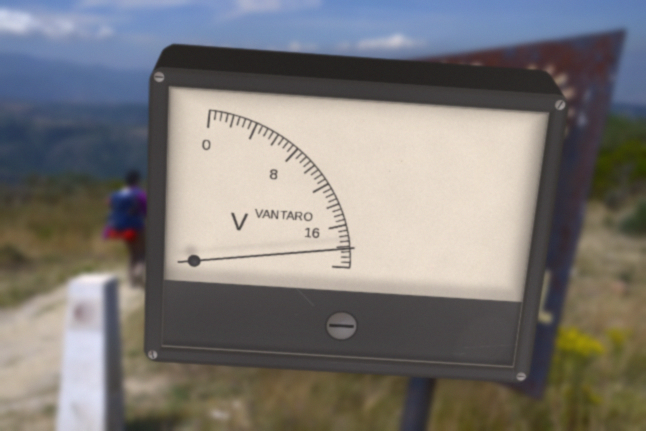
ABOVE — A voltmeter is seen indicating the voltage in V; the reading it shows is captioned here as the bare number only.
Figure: 18
